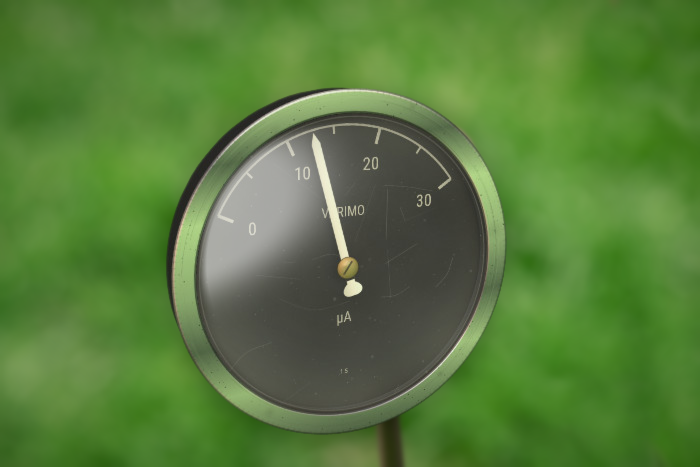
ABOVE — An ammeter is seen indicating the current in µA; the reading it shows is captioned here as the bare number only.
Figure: 12.5
